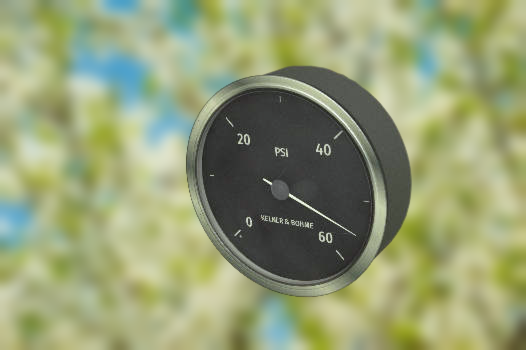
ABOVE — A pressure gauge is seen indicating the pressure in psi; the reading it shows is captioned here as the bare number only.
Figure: 55
